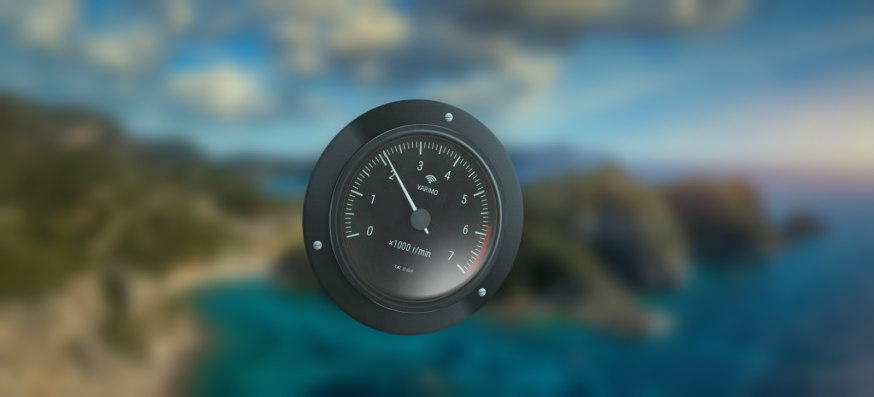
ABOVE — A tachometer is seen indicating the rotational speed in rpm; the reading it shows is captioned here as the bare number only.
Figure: 2100
